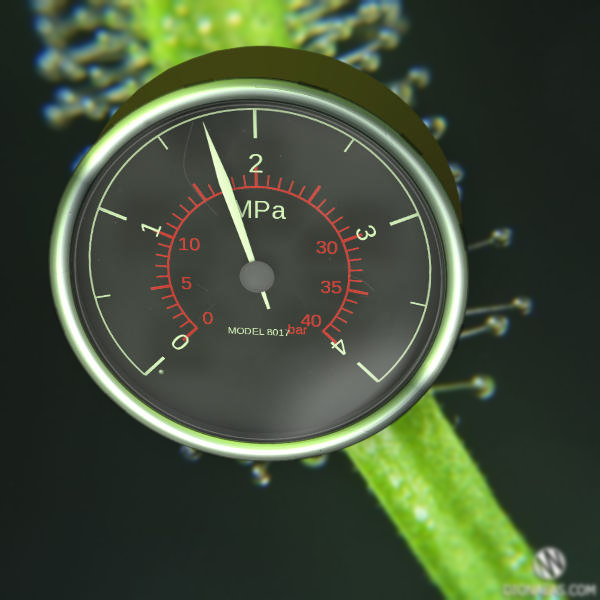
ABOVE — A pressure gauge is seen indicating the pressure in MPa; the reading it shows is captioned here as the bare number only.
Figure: 1.75
